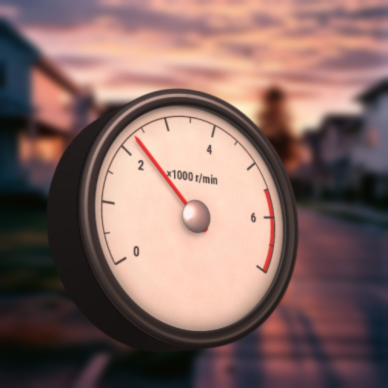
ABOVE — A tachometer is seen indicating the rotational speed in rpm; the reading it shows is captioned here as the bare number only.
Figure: 2250
